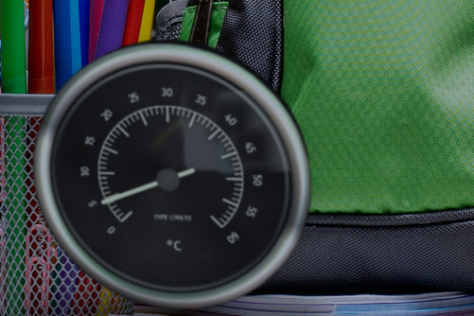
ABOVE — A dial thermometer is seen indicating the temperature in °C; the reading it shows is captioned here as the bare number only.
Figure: 5
